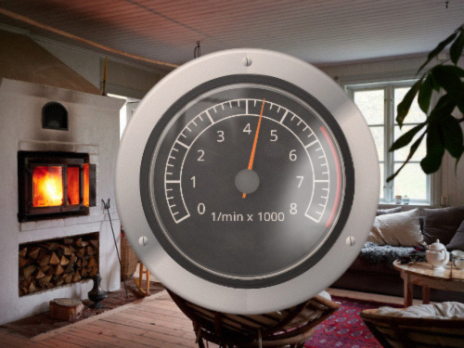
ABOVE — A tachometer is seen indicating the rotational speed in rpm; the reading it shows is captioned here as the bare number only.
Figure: 4400
